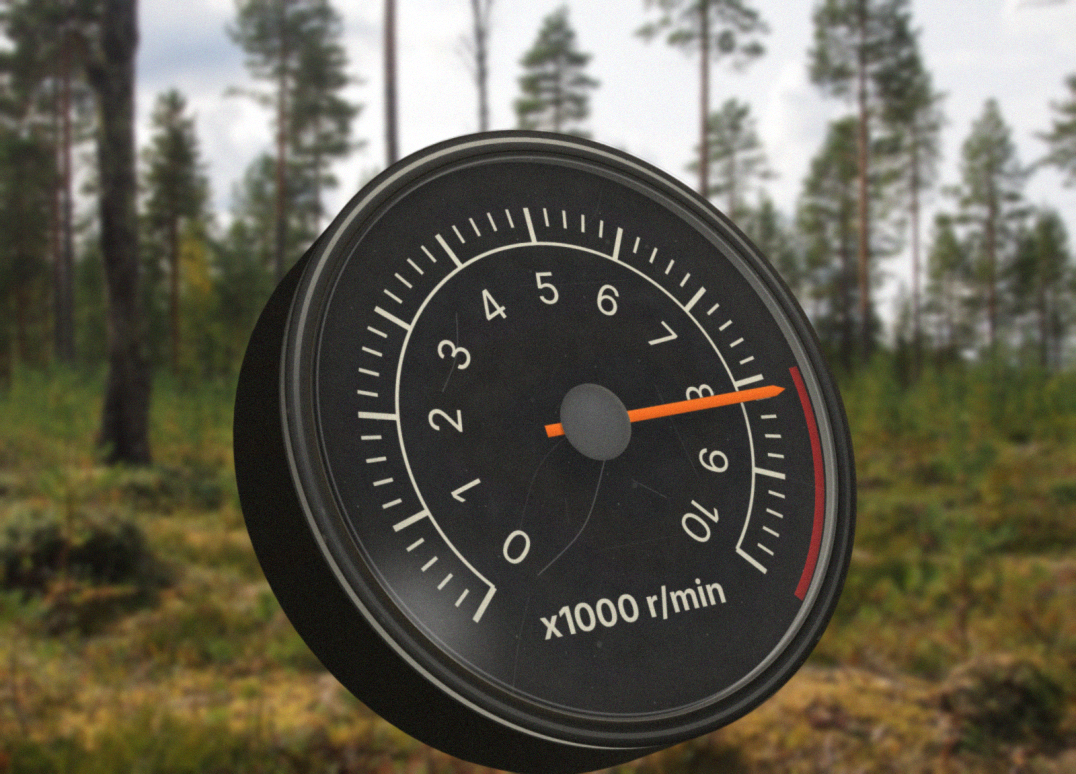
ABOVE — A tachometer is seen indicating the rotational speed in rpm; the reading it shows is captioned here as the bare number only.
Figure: 8200
